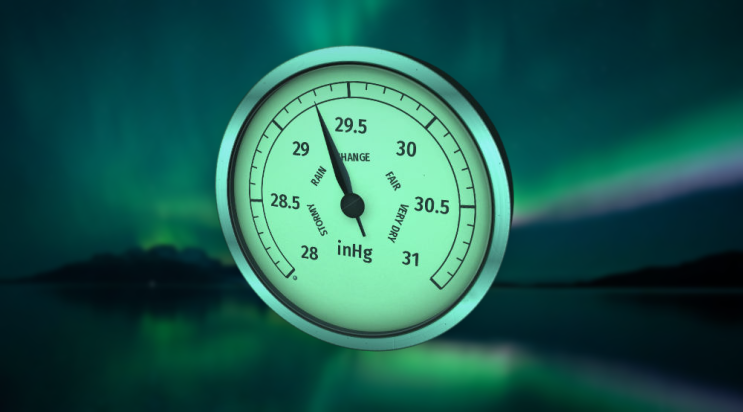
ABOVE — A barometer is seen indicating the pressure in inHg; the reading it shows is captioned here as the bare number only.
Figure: 29.3
